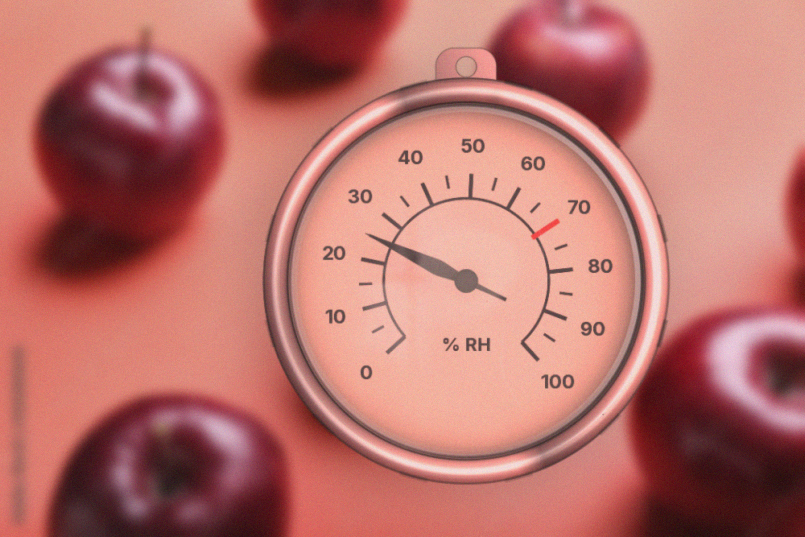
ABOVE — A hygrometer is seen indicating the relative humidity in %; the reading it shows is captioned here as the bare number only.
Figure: 25
